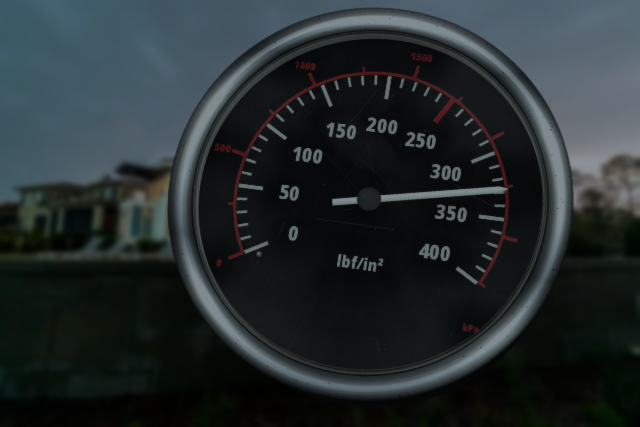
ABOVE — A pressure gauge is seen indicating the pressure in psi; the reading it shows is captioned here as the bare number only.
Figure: 330
